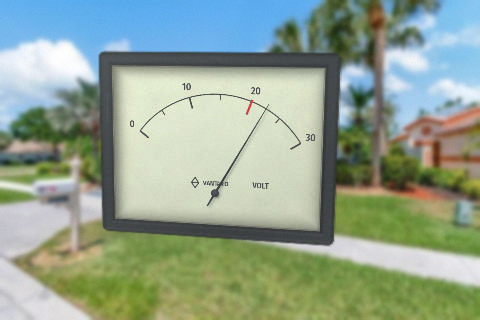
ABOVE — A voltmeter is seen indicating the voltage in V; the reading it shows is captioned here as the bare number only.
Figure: 22.5
